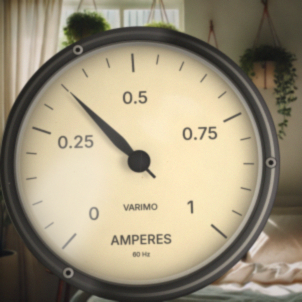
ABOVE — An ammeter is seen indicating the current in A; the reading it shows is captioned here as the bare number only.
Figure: 0.35
